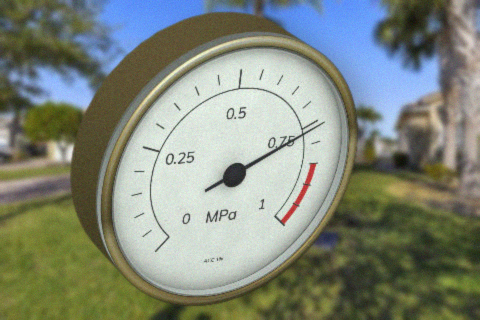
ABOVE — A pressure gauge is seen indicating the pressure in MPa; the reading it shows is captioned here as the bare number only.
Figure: 0.75
